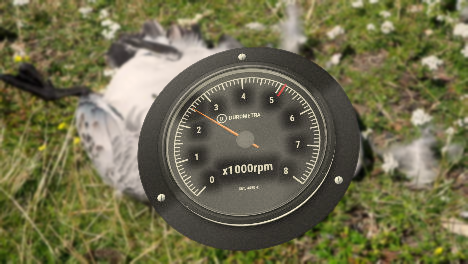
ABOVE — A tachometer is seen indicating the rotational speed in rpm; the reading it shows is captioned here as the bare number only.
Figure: 2500
